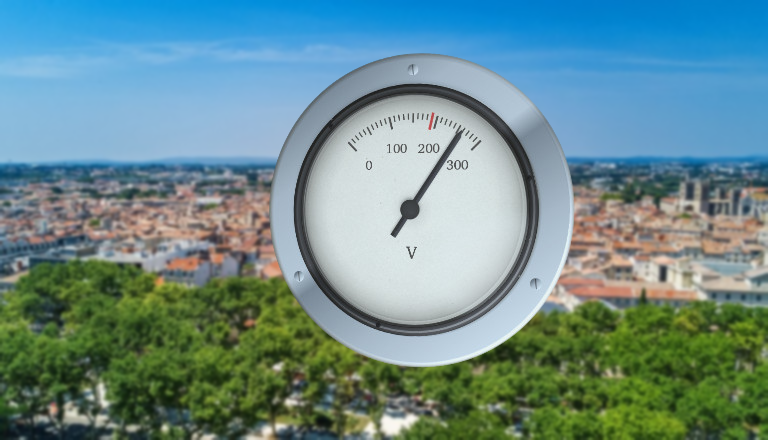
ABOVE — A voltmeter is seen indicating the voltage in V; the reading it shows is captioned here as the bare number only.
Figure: 260
